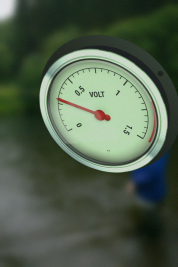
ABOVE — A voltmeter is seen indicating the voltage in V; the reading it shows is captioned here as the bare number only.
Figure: 0.3
